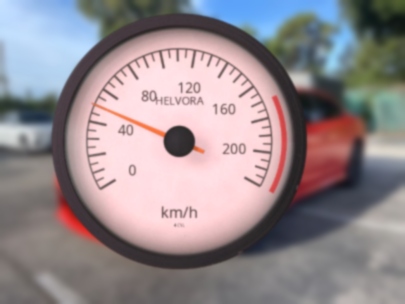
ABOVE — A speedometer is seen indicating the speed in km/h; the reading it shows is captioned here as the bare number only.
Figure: 50
